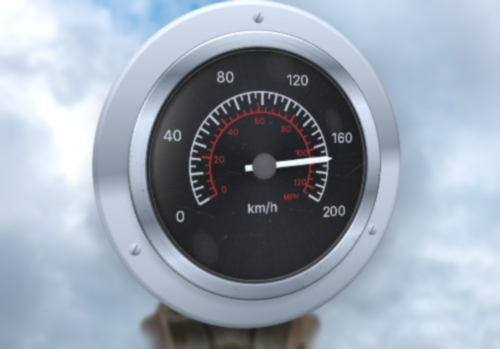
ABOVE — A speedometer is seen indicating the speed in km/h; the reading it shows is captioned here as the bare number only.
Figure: 170
